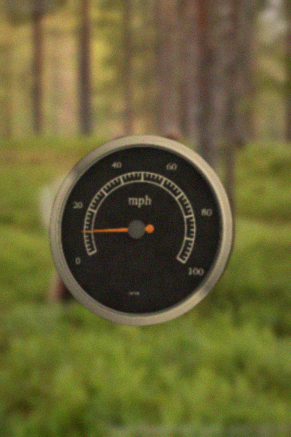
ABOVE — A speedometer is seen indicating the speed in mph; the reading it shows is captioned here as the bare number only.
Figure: 10
